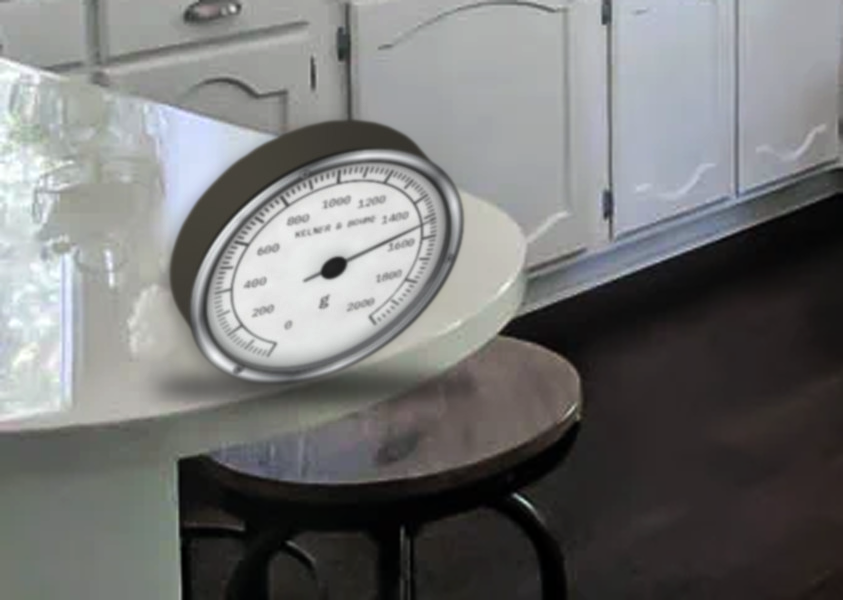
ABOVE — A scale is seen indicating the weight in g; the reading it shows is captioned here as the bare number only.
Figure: 1500
